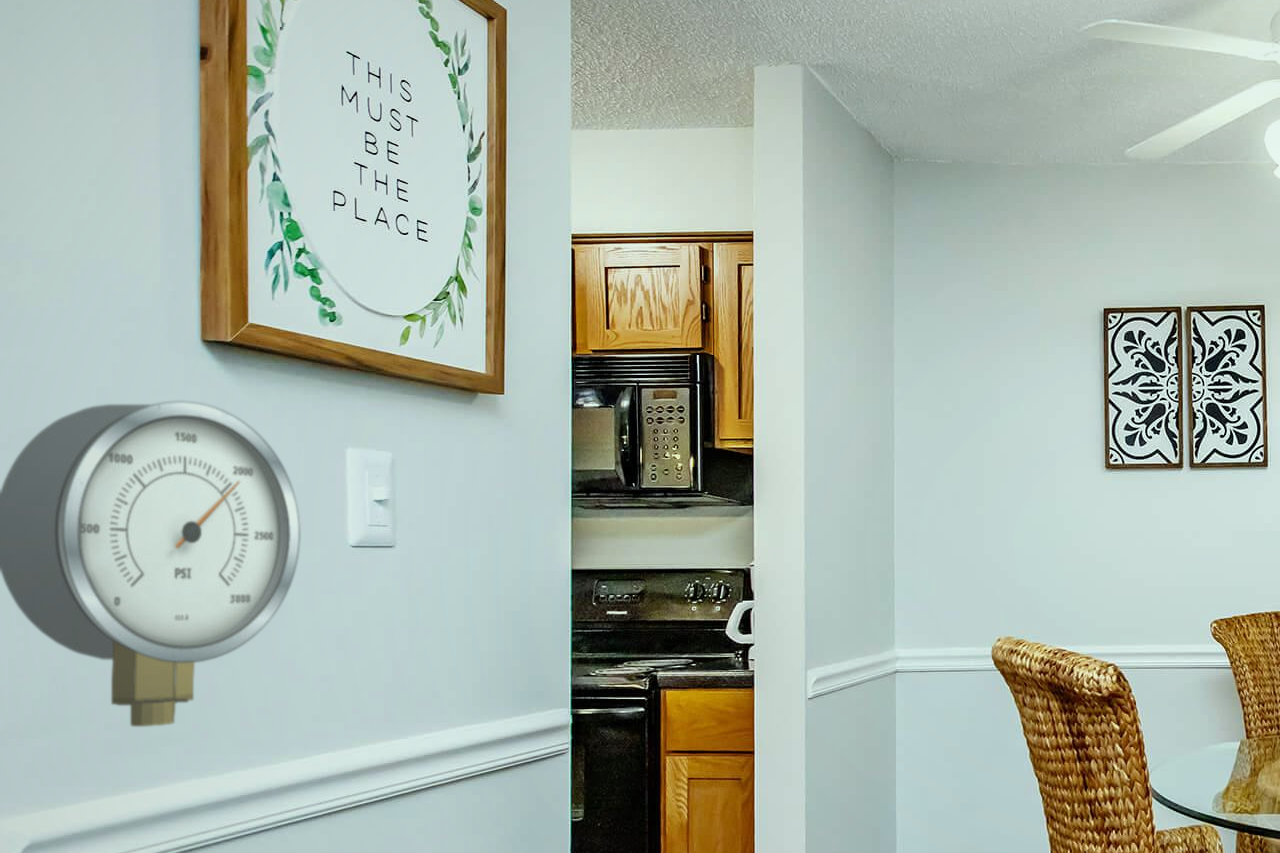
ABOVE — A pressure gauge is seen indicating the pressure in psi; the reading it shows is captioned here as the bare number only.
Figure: 2000
